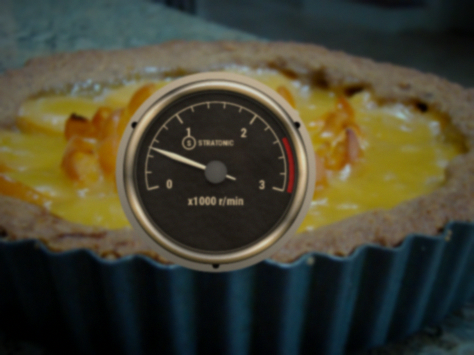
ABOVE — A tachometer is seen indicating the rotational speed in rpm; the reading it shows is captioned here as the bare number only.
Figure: 500
